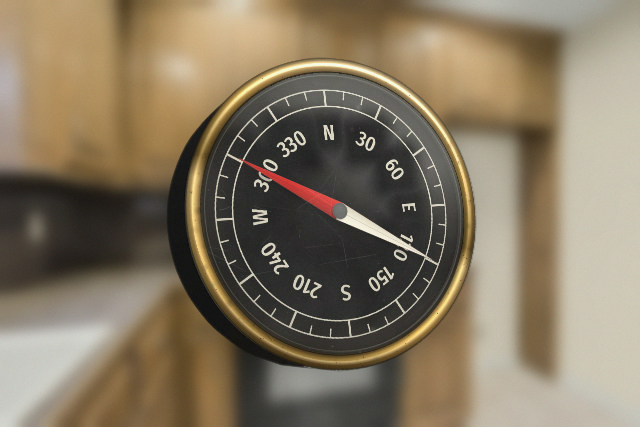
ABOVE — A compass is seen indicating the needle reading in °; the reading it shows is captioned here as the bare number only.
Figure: 300
